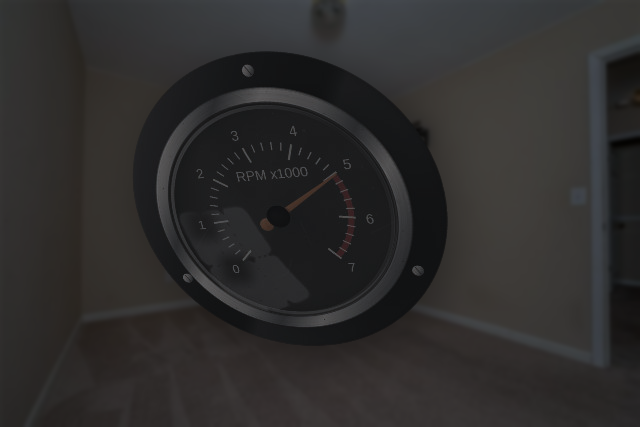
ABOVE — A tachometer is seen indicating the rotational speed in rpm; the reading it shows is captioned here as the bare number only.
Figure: 5000
